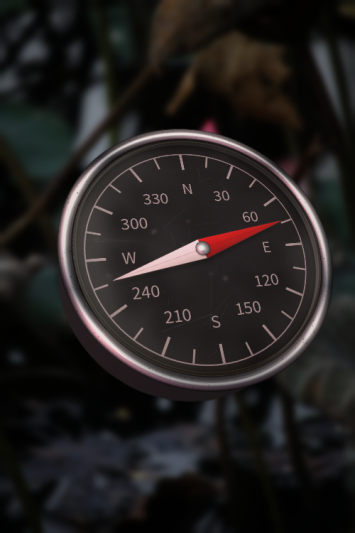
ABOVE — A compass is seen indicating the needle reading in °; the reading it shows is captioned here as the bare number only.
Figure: 75
